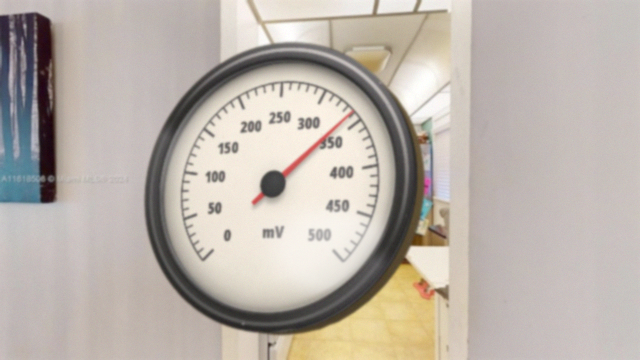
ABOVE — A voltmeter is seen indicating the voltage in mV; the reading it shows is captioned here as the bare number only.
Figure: 340
